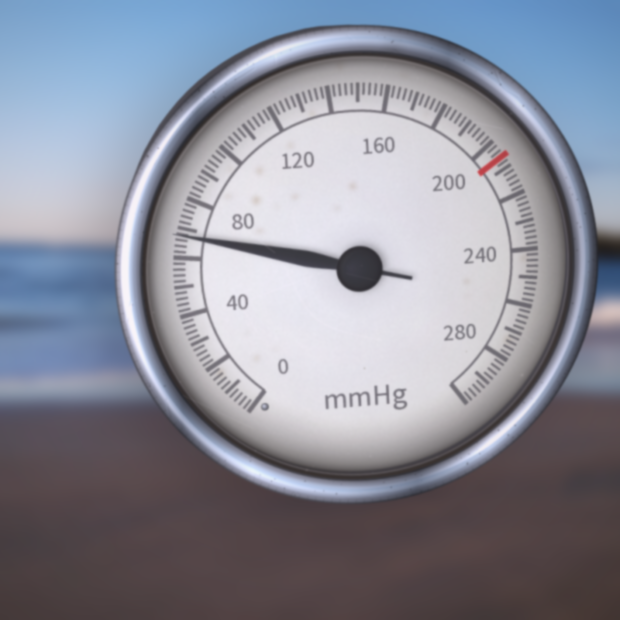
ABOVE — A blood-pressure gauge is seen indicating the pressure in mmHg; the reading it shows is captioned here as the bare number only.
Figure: 68
